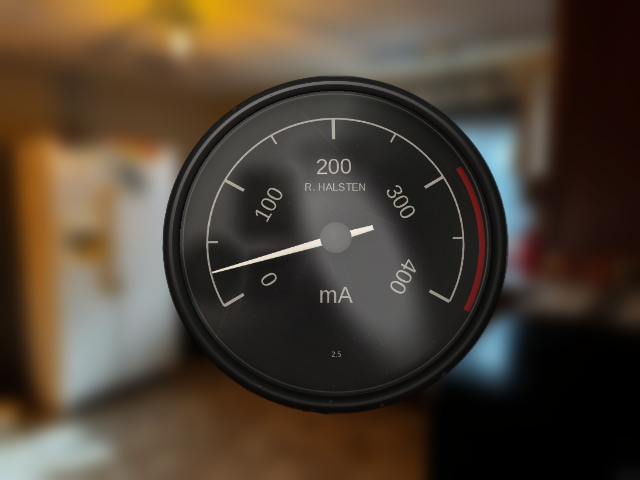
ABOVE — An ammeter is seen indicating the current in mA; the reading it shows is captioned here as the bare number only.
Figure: 25
